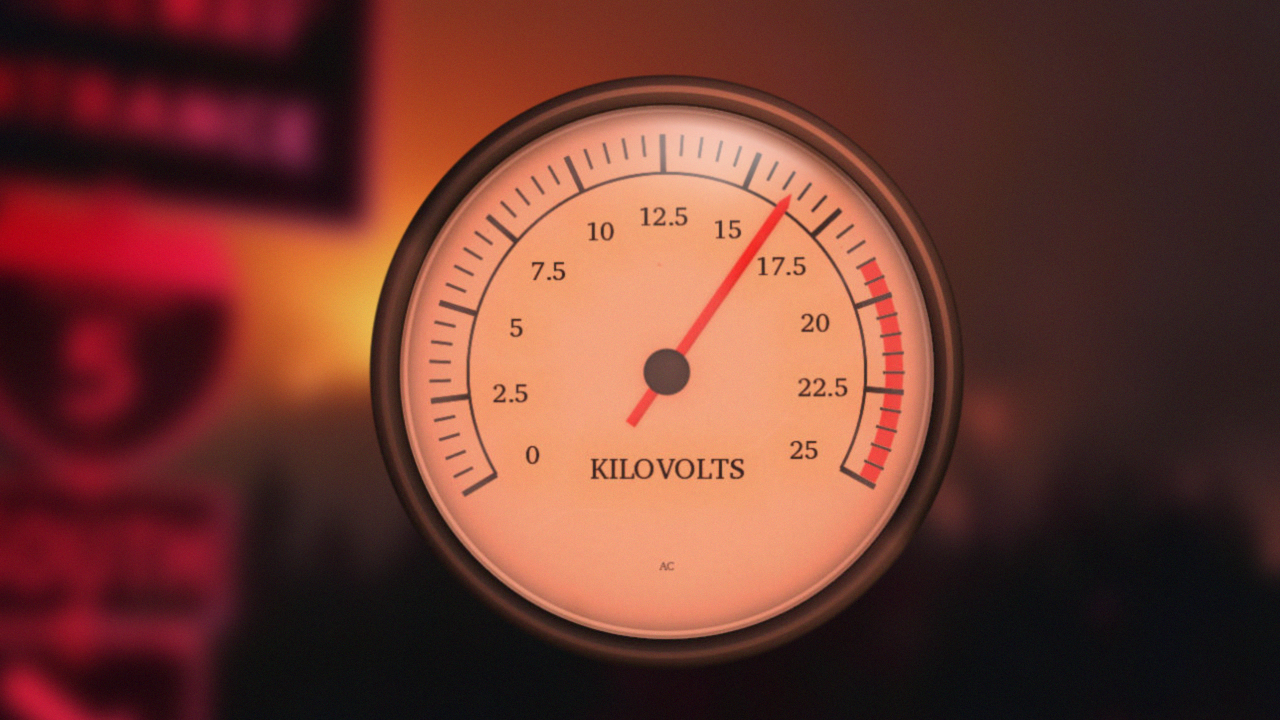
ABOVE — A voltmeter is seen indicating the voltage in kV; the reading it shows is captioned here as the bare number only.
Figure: 16.25
